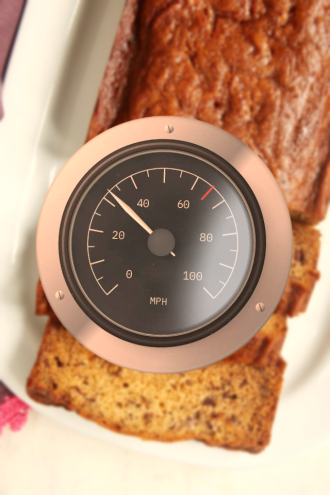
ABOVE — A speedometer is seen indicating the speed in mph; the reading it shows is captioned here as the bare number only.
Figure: 32.5
